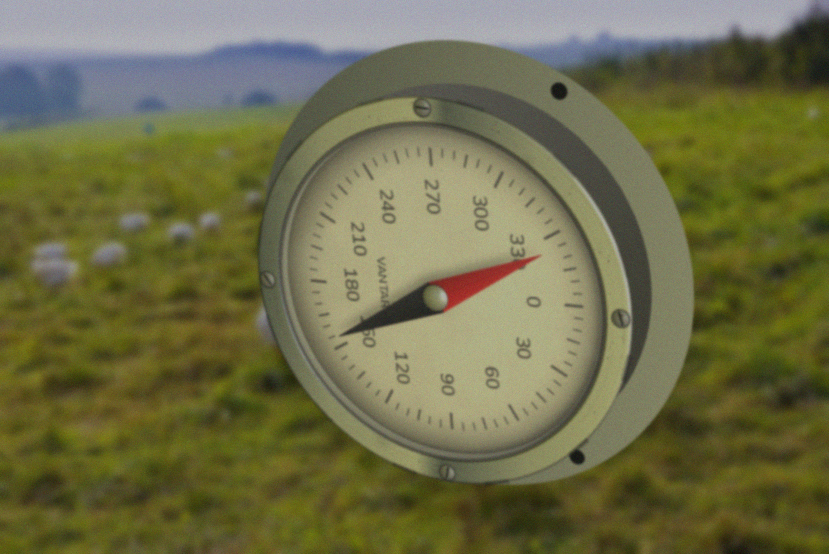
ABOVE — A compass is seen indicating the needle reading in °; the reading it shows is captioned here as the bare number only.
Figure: 335
